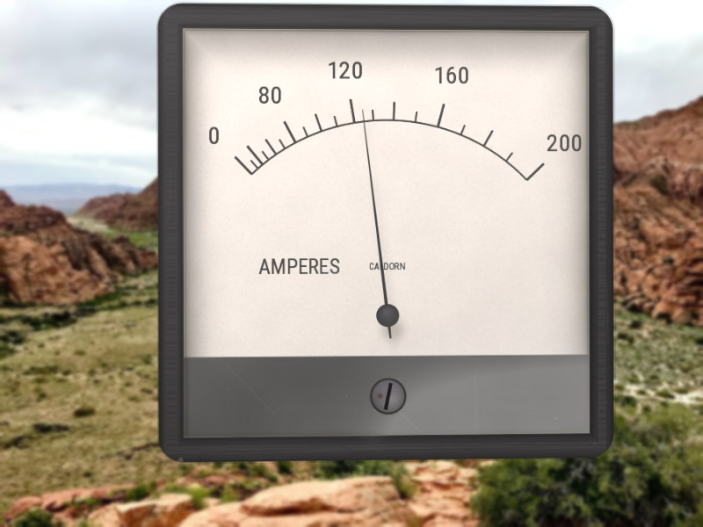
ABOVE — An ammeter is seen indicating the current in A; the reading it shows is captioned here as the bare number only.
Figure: 125
